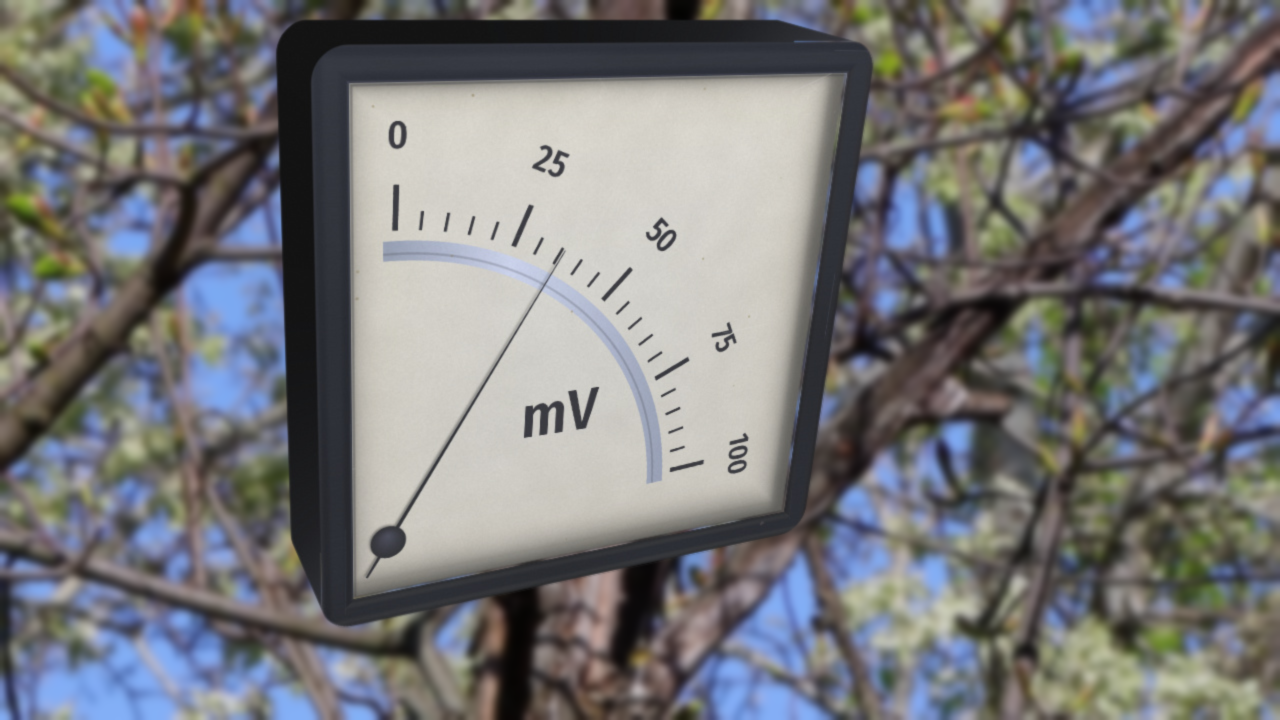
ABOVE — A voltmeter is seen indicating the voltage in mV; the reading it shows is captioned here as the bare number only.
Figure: 35
